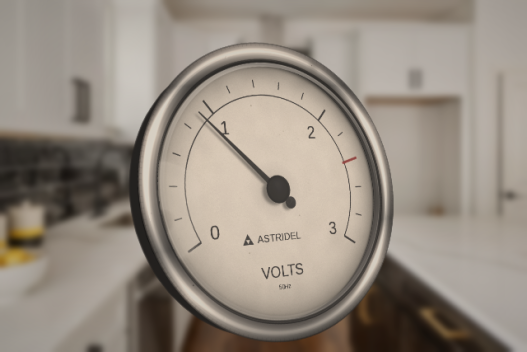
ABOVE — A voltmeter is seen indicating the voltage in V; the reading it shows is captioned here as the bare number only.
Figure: 0.9
